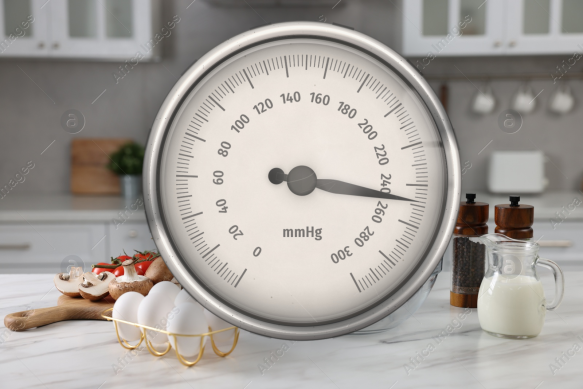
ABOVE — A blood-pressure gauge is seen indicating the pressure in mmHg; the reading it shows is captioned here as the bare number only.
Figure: 248
